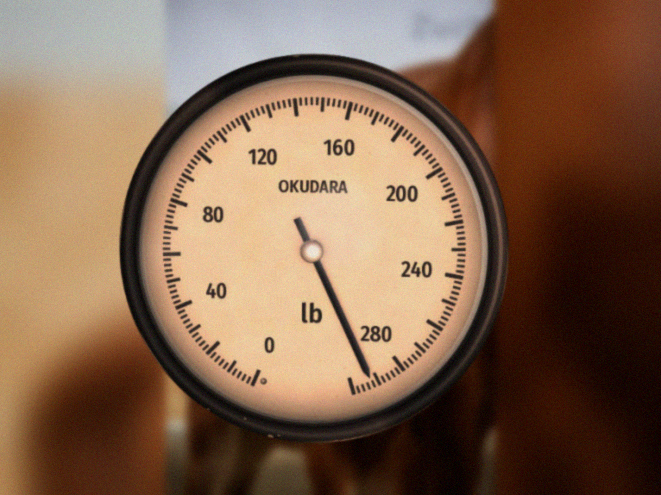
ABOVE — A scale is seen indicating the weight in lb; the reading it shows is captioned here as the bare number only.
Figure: 292
